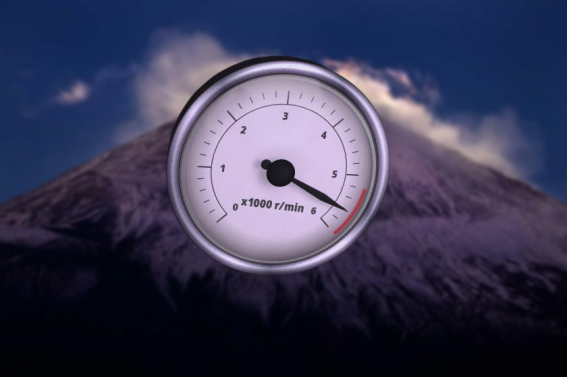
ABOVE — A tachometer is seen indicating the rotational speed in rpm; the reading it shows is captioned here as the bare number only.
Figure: 5600
